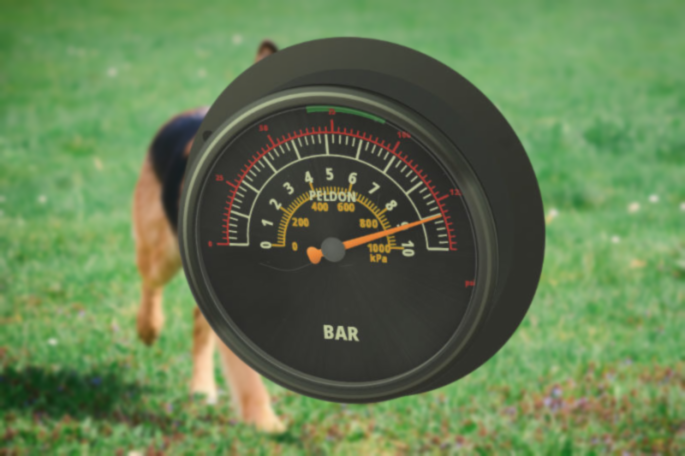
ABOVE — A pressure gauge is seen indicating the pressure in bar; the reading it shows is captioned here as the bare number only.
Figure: 9
